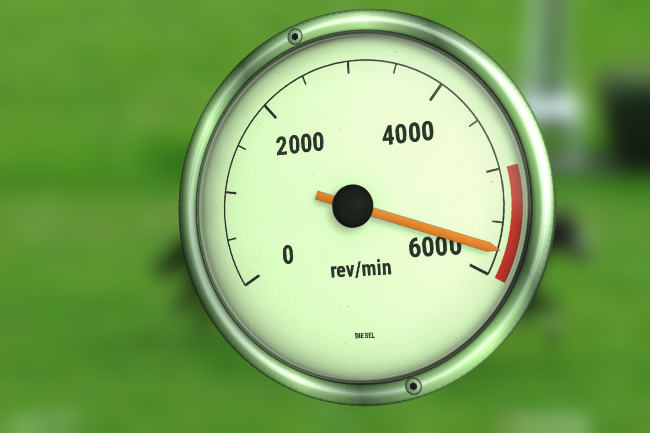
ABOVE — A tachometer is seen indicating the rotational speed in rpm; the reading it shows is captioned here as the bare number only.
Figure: 5750
